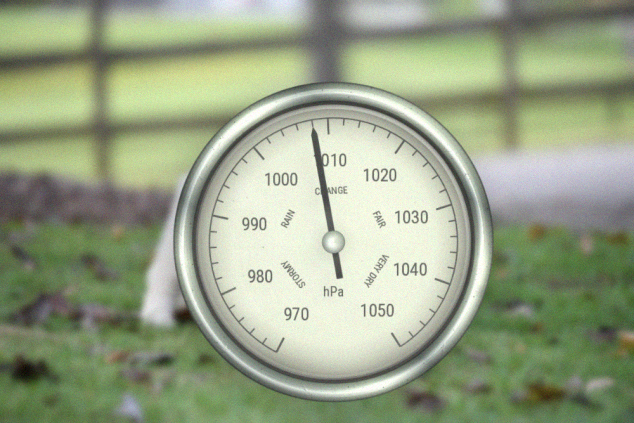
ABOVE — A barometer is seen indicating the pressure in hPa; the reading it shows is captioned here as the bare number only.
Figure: 1008
